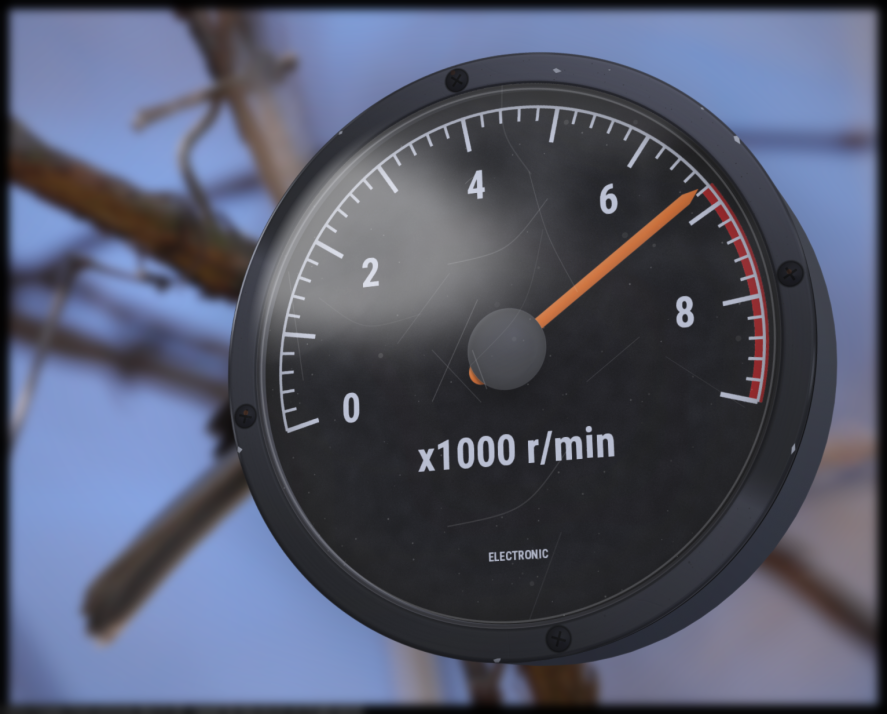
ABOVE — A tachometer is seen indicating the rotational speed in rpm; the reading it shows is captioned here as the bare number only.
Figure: 6800
